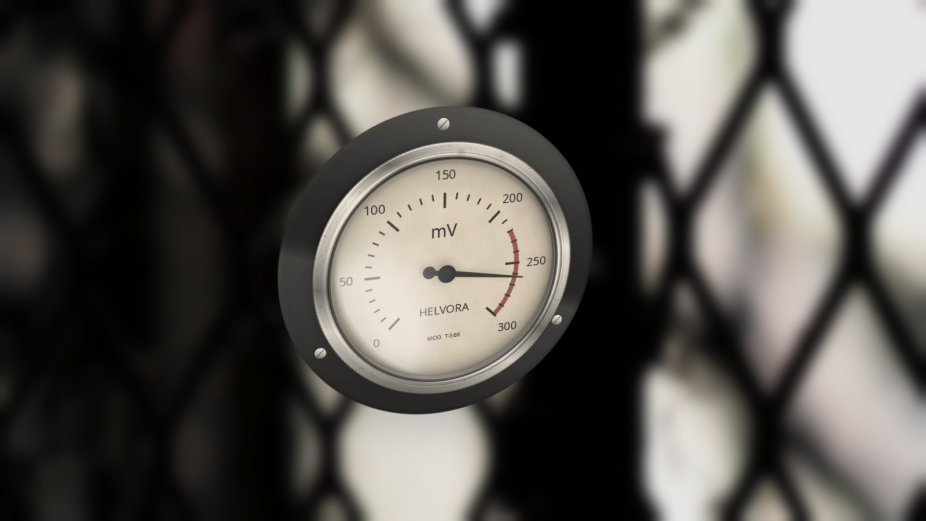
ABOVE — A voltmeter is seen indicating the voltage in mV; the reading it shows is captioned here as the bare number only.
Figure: 260
